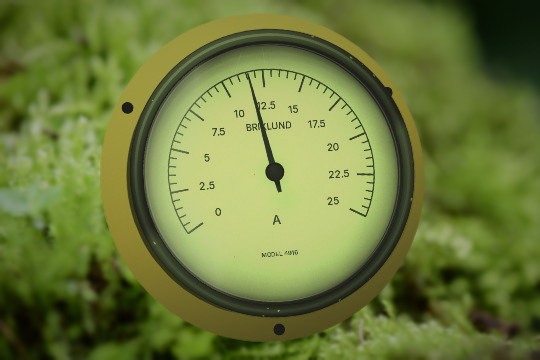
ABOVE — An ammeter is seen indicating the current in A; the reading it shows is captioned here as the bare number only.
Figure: 11.5
